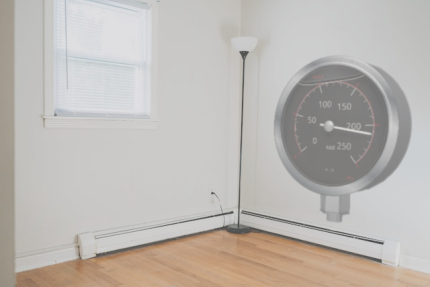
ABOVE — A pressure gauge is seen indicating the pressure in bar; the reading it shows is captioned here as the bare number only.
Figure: 210
